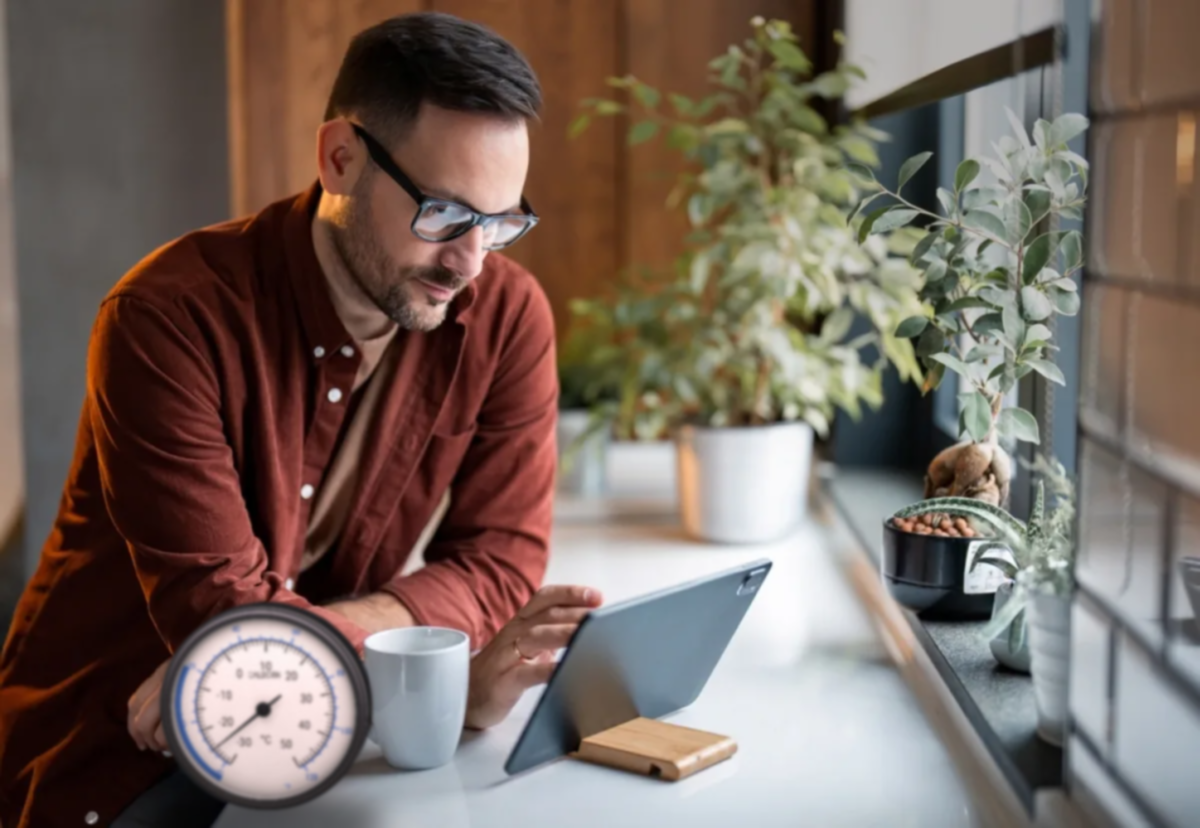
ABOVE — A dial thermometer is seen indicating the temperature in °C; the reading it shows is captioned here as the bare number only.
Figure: -25
